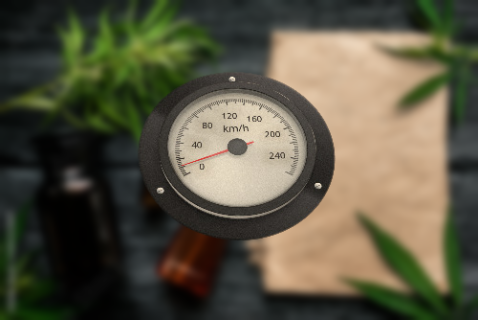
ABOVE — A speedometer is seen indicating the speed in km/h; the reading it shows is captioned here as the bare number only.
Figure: 10
